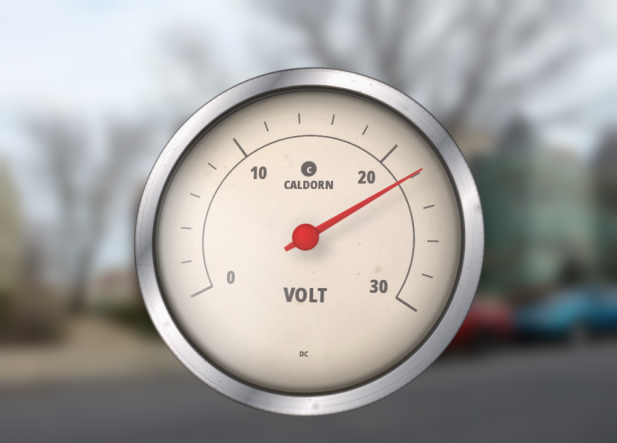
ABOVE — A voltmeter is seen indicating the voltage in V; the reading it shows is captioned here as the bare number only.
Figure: 22
